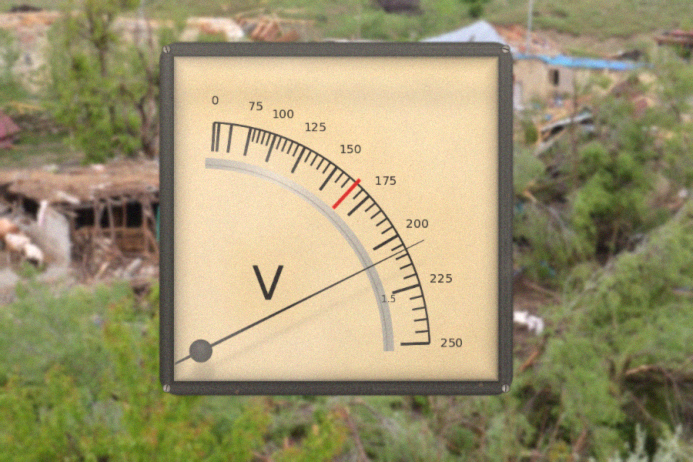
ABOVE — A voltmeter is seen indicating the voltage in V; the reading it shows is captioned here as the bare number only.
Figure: 207.5
